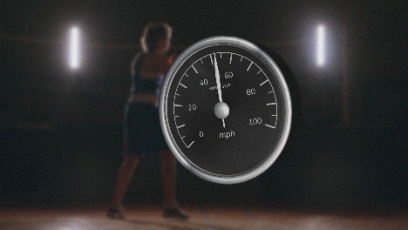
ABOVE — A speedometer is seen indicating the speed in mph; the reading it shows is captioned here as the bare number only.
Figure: 52.5
